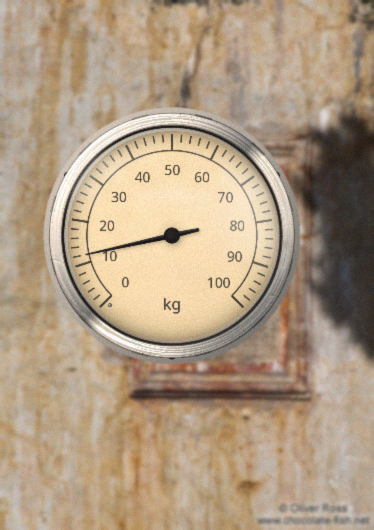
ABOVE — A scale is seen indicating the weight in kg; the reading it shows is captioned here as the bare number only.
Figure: 12
